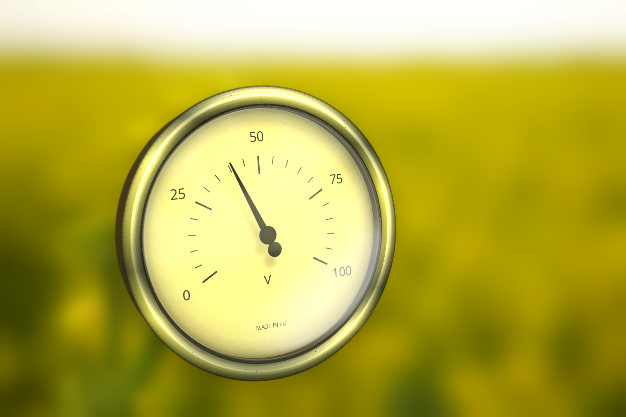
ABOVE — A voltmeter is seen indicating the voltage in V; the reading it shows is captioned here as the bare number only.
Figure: 40
